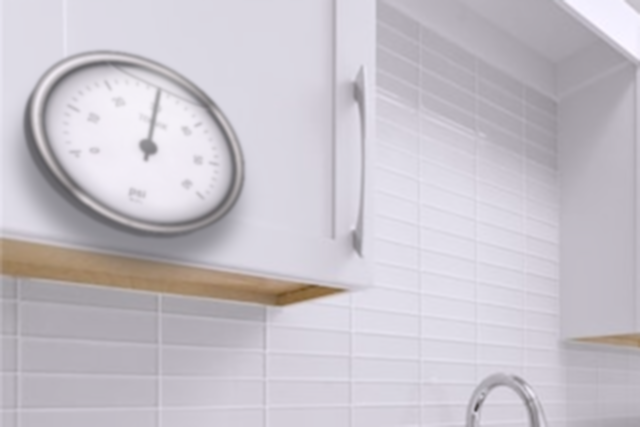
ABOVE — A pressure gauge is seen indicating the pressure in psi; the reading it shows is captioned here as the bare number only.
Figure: 30
